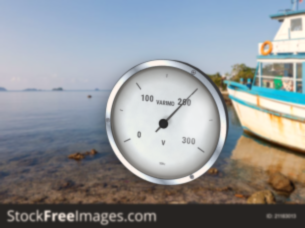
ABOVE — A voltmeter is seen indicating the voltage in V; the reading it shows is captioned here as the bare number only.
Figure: 200
